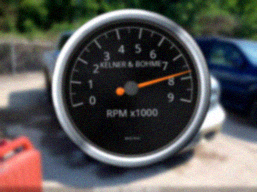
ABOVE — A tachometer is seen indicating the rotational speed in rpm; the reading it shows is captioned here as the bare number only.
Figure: 7750
